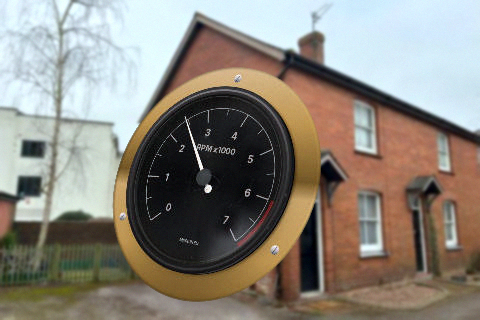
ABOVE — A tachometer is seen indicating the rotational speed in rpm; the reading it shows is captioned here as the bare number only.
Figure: 2500
